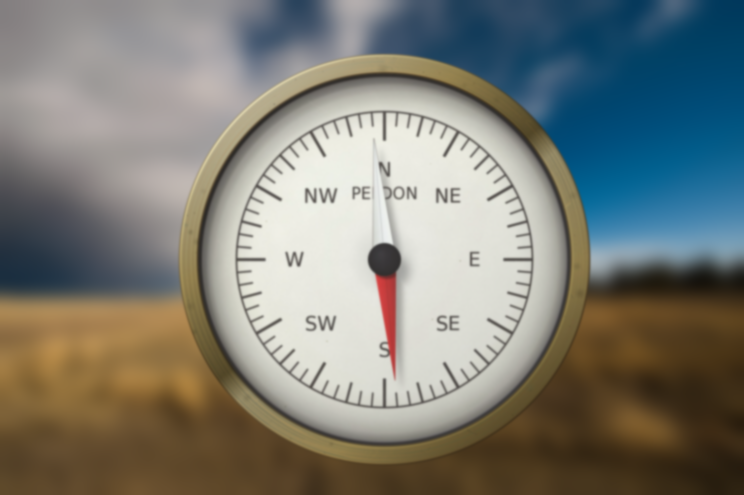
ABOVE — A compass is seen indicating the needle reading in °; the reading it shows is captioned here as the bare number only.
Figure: 175
